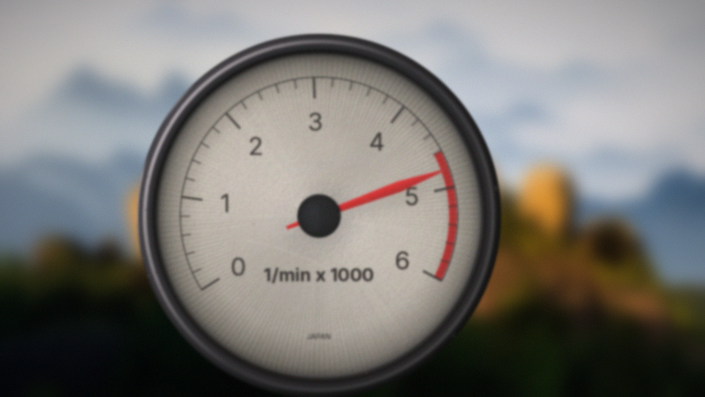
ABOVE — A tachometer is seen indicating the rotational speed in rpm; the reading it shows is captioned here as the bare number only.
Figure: 4800
